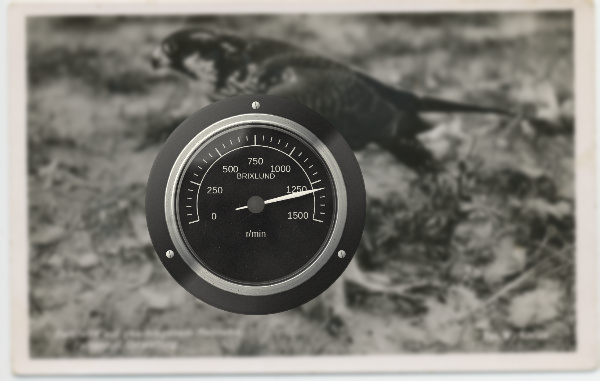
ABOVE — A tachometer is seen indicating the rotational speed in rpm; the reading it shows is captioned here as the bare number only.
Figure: 1300
